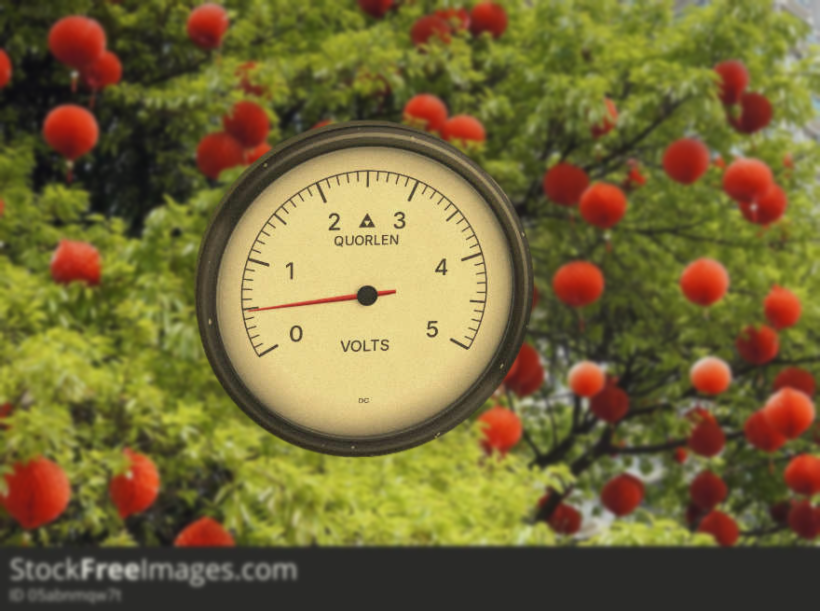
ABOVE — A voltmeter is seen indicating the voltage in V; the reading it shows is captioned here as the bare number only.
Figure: 0.5
